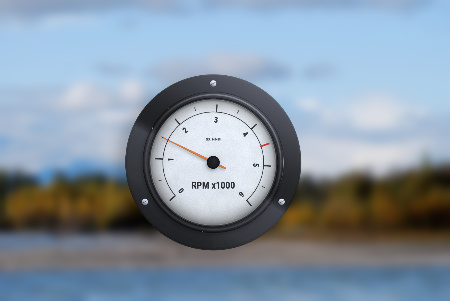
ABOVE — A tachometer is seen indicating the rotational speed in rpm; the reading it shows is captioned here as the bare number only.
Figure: 1500
